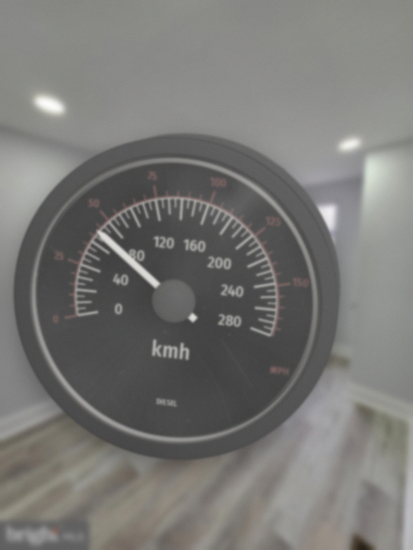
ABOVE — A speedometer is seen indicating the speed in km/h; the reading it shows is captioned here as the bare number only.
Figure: 70
